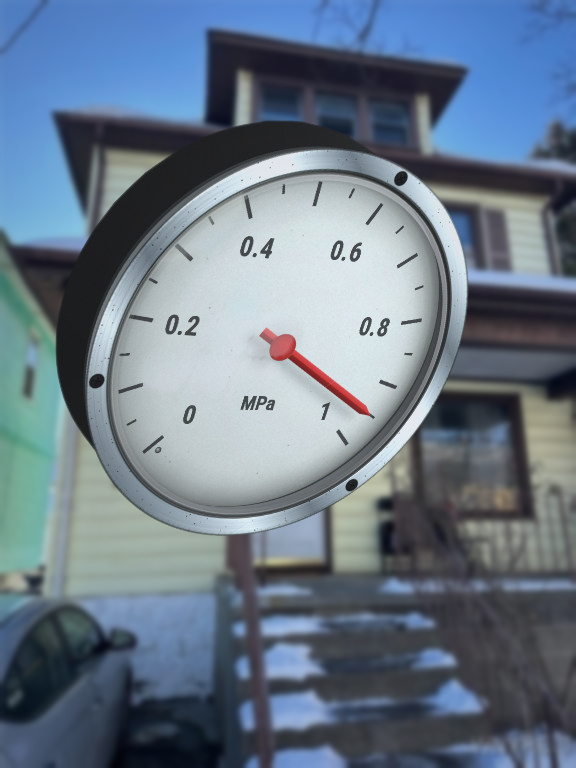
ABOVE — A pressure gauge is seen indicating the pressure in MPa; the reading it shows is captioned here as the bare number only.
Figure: 0.95
